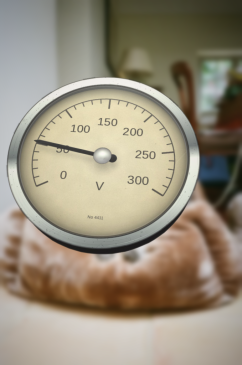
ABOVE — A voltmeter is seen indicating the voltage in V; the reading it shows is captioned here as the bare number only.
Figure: 50
